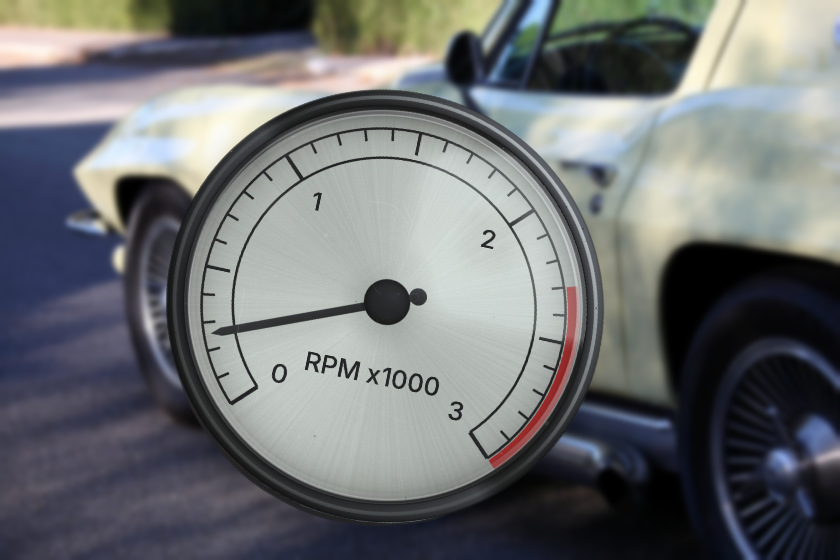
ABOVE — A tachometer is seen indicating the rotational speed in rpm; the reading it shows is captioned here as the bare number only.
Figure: 250
